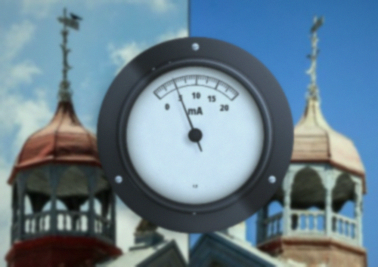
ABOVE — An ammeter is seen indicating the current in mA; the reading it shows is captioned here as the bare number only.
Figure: 5
